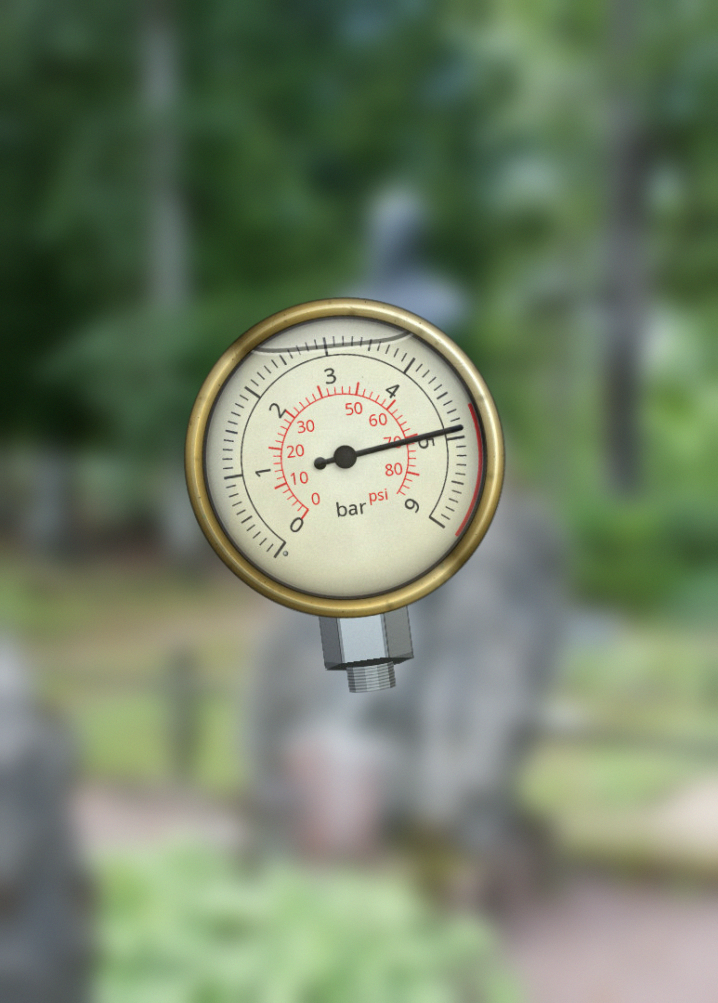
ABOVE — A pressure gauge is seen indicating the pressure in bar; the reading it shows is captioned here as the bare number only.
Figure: 4.9
